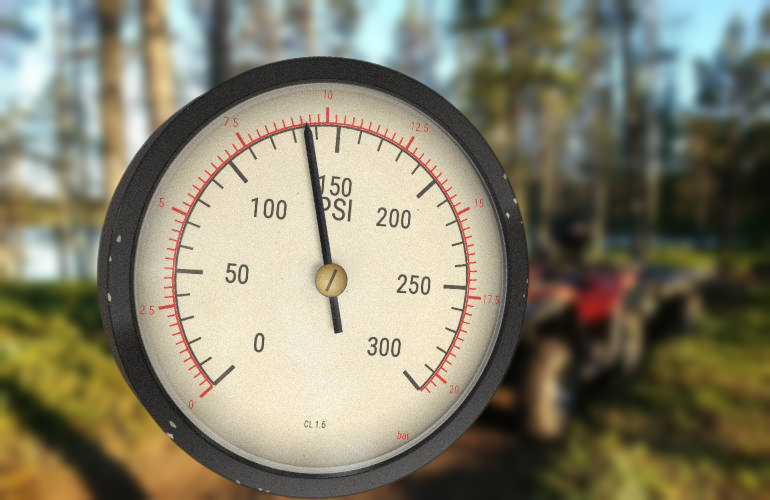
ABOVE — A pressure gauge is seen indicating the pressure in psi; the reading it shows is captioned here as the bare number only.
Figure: 135
